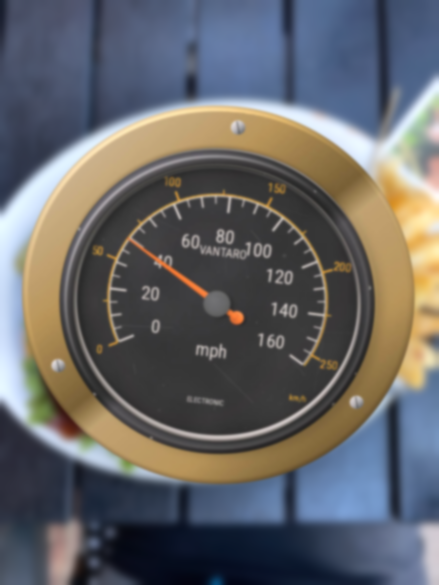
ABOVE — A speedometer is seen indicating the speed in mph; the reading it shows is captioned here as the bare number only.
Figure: 40
